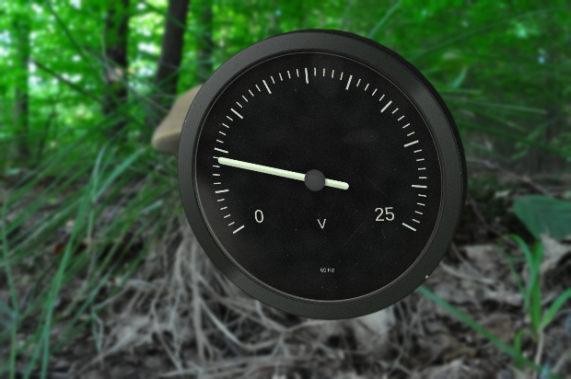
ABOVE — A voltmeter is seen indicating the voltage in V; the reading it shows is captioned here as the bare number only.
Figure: 4.5
